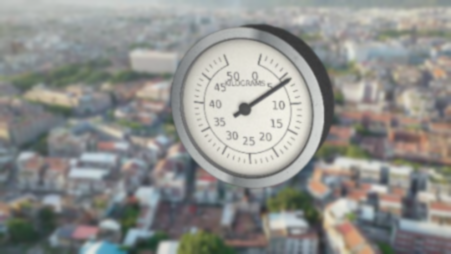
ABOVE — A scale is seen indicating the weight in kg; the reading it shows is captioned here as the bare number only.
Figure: 6
